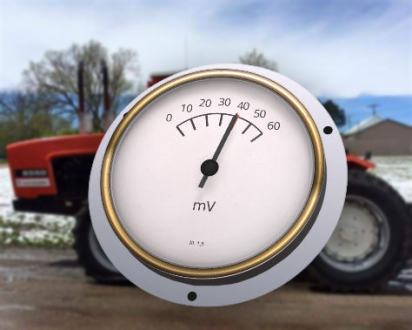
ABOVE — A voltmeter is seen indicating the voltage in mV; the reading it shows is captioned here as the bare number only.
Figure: 40
